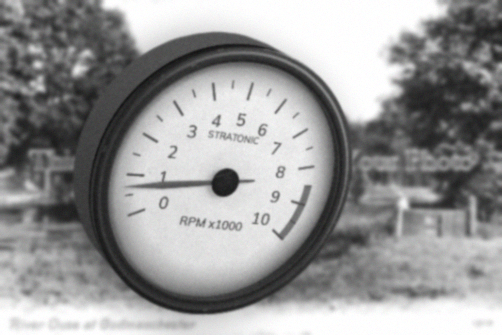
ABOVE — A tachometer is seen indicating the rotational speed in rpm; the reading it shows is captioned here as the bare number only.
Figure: 750
